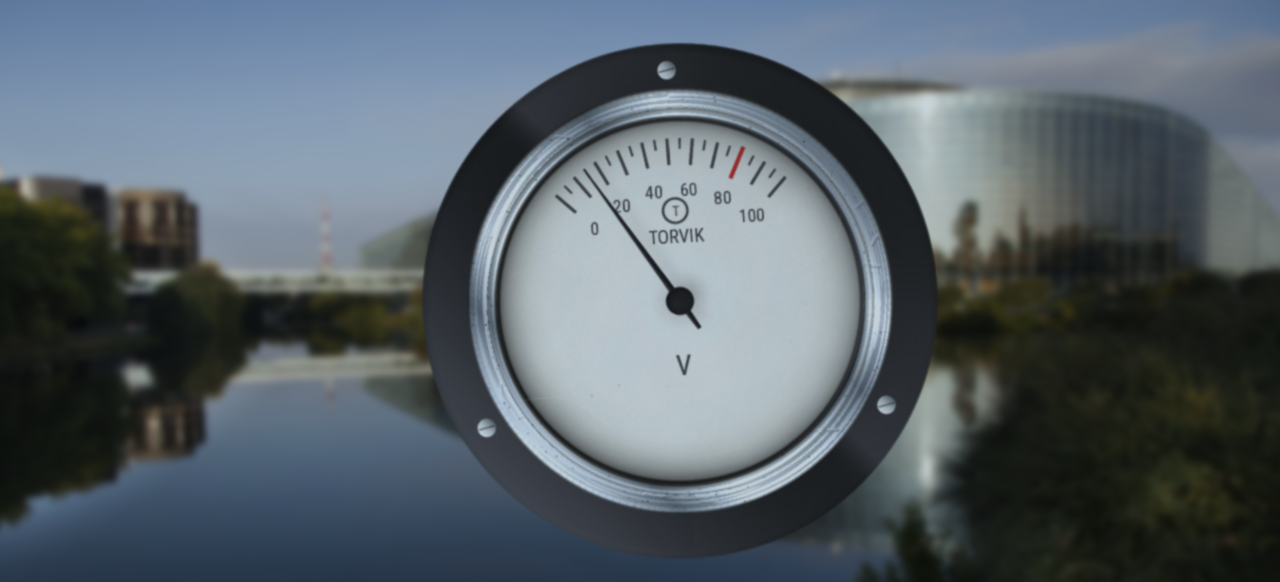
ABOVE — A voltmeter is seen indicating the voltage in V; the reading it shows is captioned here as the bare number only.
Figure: 15
